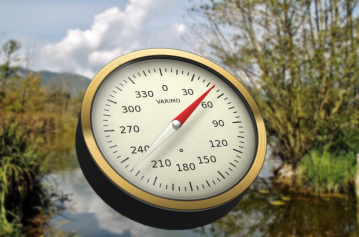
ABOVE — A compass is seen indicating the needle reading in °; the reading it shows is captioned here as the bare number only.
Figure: 50
